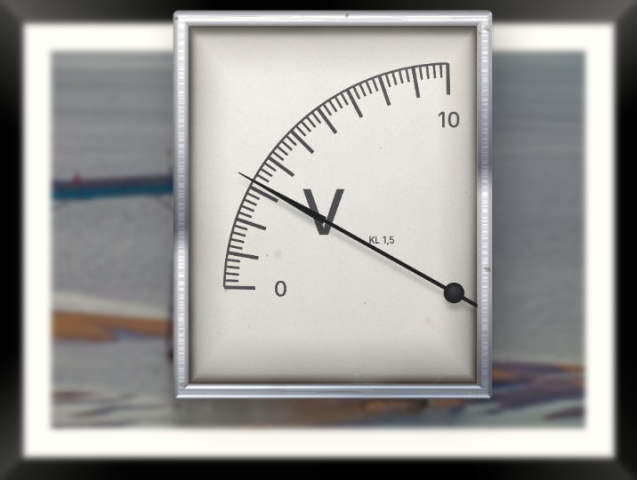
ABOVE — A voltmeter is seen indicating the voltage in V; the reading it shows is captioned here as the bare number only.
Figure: 3.2
